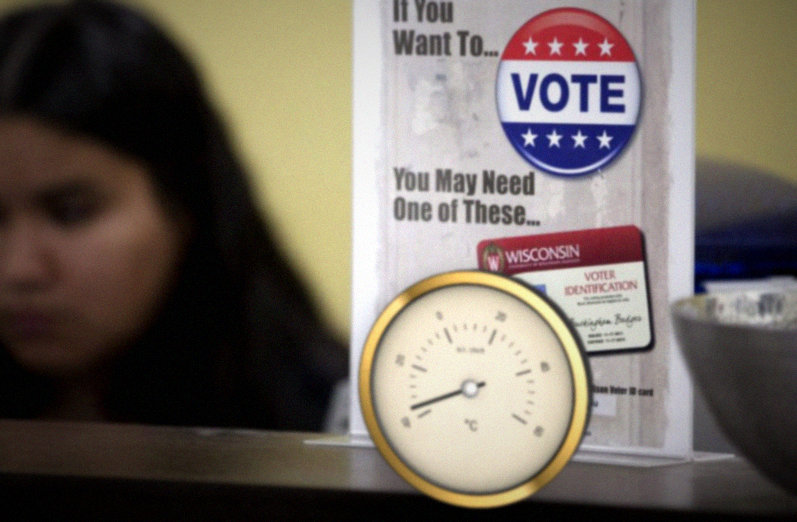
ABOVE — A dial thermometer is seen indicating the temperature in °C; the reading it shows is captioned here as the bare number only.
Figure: -36
